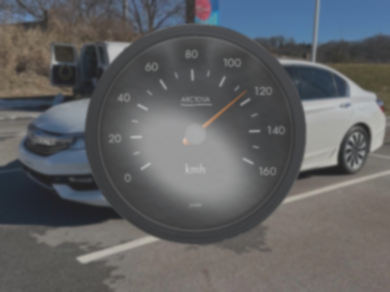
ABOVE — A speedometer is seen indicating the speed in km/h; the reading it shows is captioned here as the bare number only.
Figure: 115
